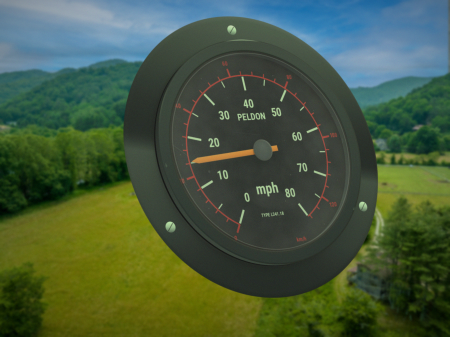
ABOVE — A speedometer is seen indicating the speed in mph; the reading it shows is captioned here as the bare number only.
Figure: 15
